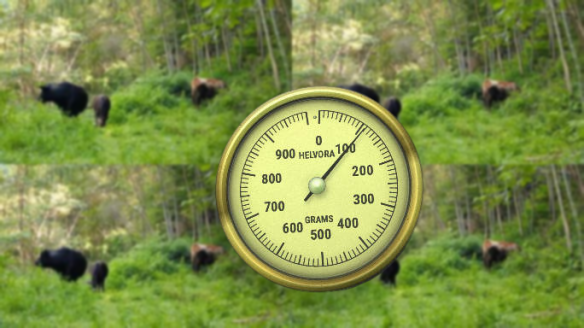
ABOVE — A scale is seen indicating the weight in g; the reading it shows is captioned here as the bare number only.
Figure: 110
